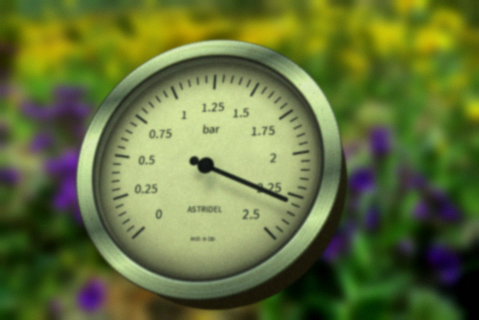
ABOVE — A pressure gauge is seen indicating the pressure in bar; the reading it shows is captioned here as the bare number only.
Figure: 2.3
